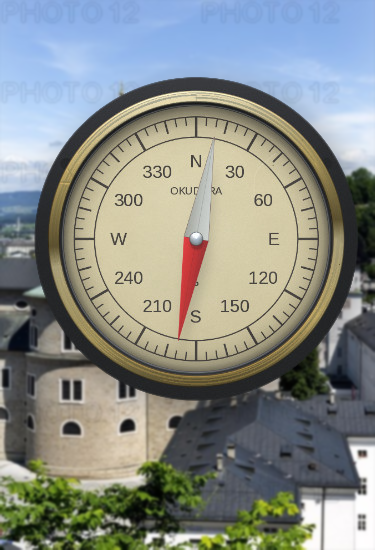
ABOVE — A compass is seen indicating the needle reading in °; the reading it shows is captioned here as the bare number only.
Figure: 190
